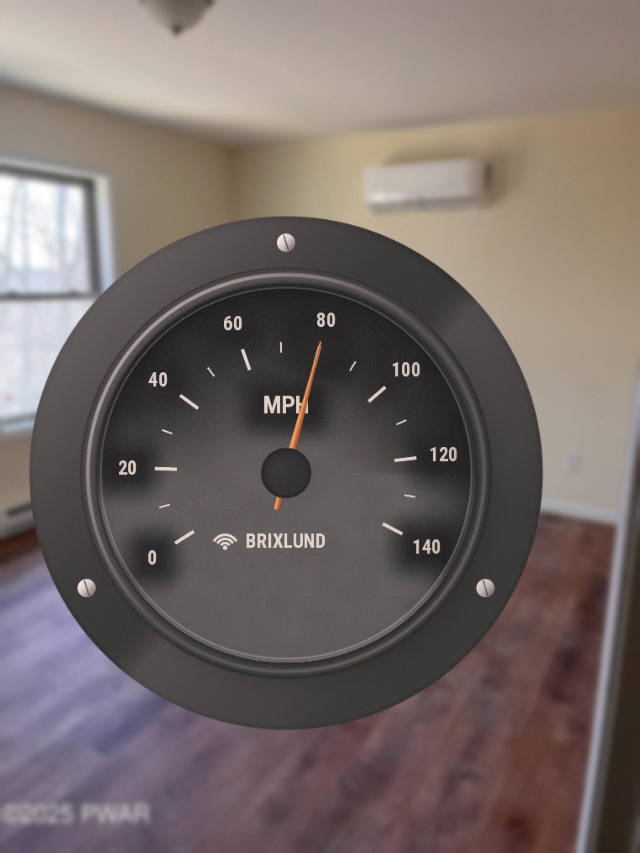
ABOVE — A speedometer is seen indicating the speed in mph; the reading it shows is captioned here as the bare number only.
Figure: 80
